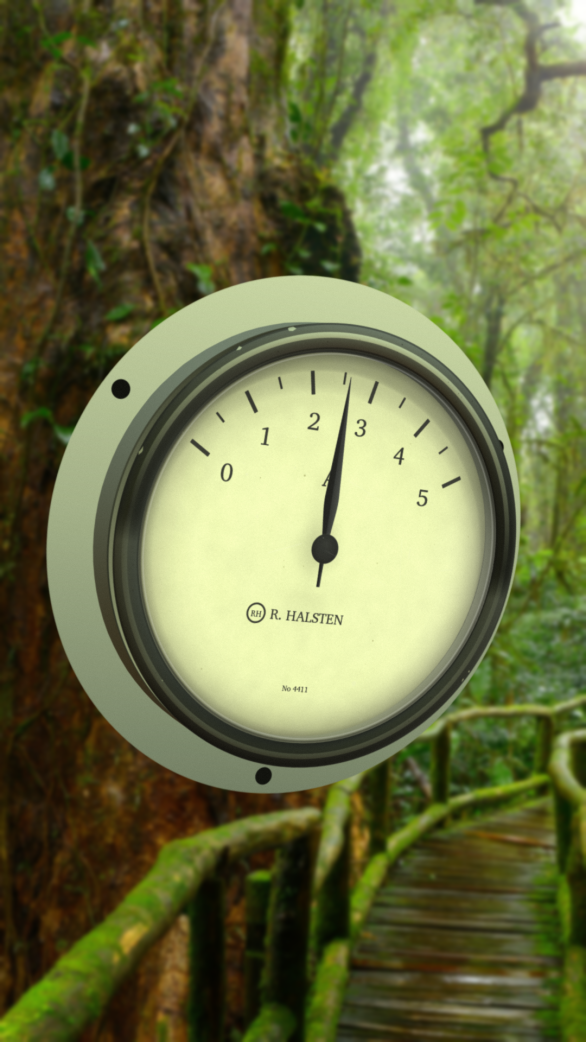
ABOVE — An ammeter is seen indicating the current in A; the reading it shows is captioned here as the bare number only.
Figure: 2.5
